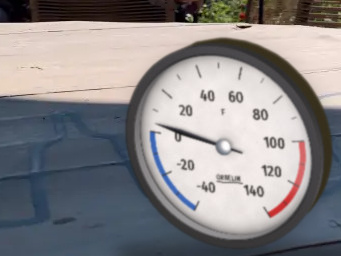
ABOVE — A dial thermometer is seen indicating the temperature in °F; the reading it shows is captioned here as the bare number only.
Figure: 5
